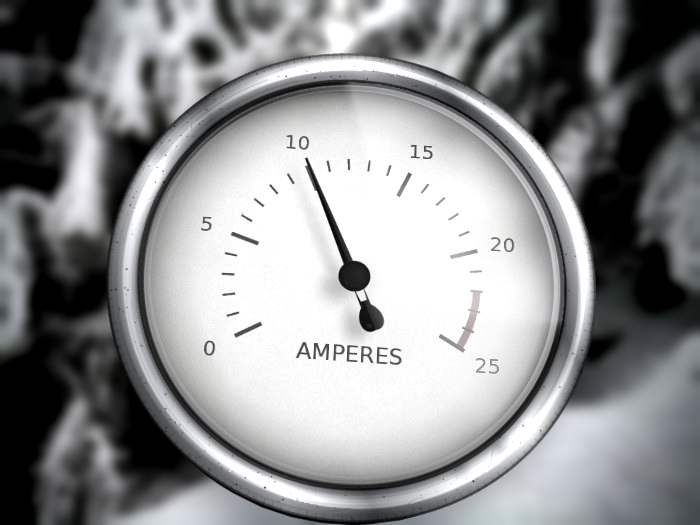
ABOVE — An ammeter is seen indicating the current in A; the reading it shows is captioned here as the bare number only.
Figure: 10
